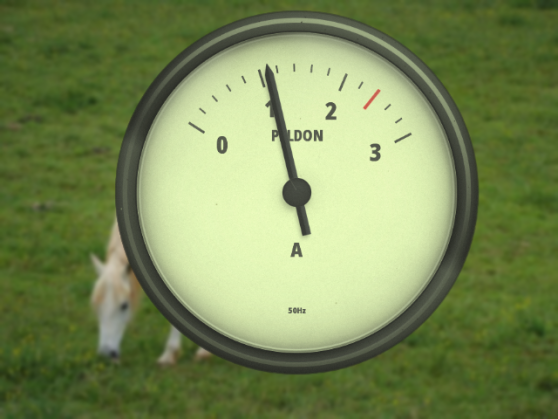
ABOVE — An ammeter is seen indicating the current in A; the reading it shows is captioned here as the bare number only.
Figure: 1.1
